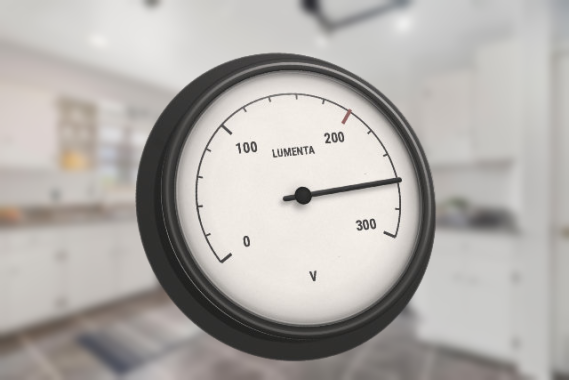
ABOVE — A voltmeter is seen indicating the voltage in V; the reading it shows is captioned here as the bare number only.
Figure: 260
